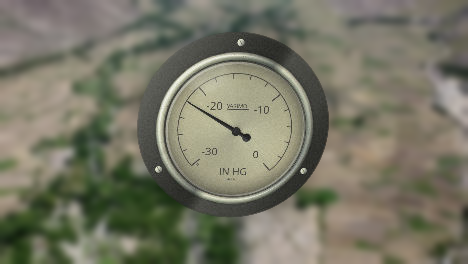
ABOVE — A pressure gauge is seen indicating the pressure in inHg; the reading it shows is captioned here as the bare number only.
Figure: -22
